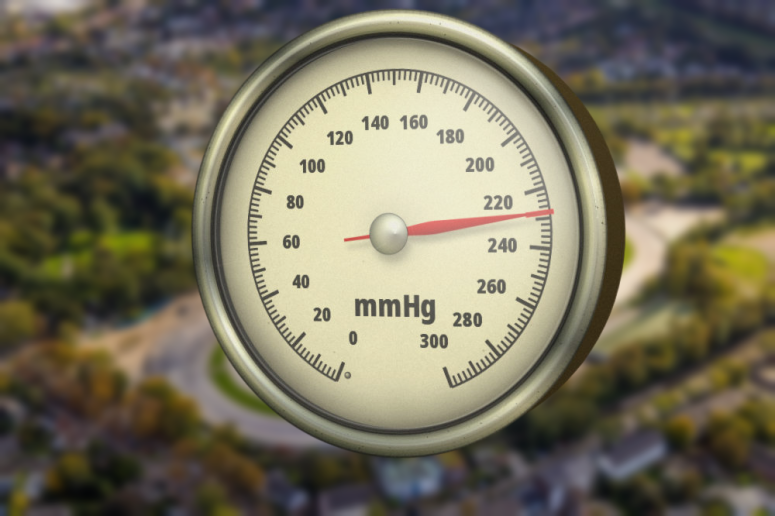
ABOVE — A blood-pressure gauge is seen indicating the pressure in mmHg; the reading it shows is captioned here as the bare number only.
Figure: 228
